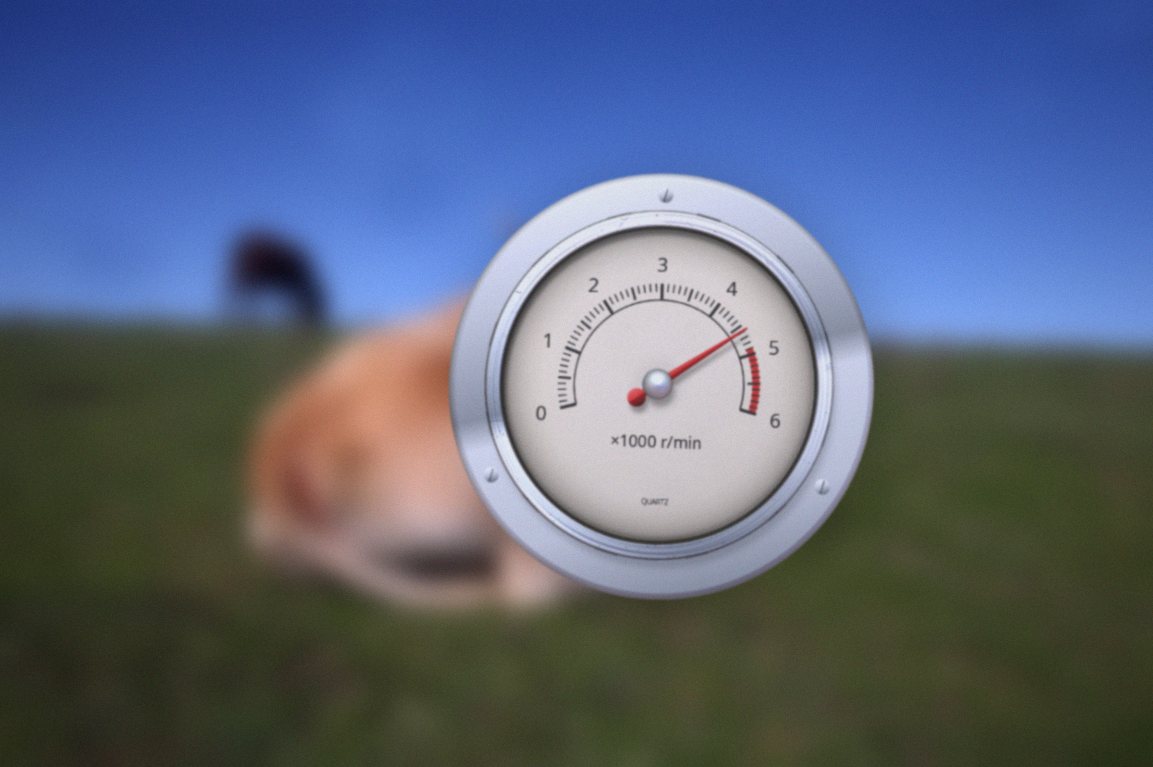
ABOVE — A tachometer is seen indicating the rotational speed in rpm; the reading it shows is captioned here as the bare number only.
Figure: 4600
